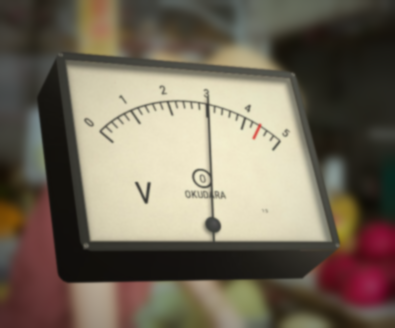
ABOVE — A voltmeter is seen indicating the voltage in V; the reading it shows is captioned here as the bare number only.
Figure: 3
